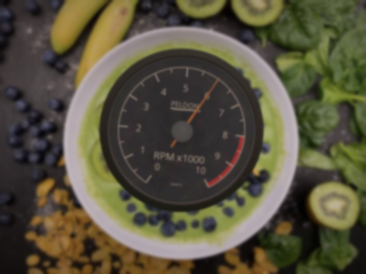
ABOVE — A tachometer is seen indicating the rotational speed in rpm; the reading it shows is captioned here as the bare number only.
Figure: 6000
